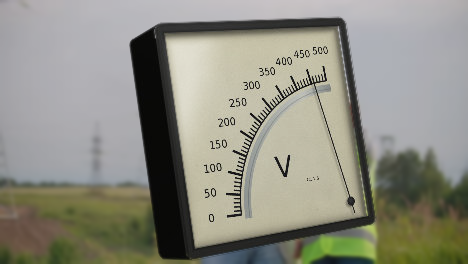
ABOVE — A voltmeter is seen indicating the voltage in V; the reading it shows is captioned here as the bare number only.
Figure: 450
